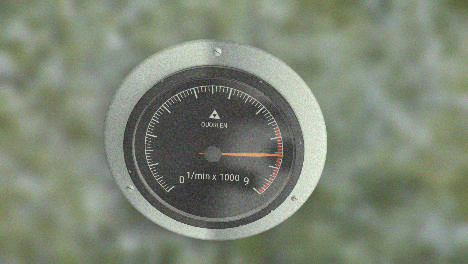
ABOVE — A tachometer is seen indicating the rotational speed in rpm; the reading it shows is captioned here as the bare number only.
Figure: 7500
